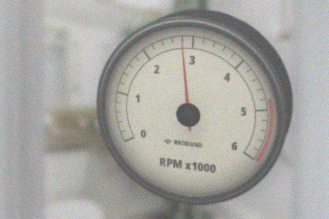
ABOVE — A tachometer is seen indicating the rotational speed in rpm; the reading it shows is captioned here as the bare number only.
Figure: 2800
